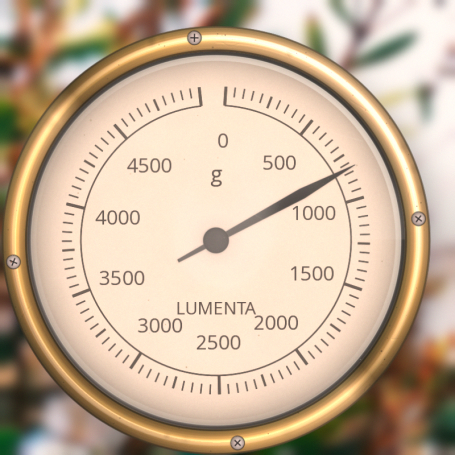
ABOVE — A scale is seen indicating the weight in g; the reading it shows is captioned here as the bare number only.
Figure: 825
